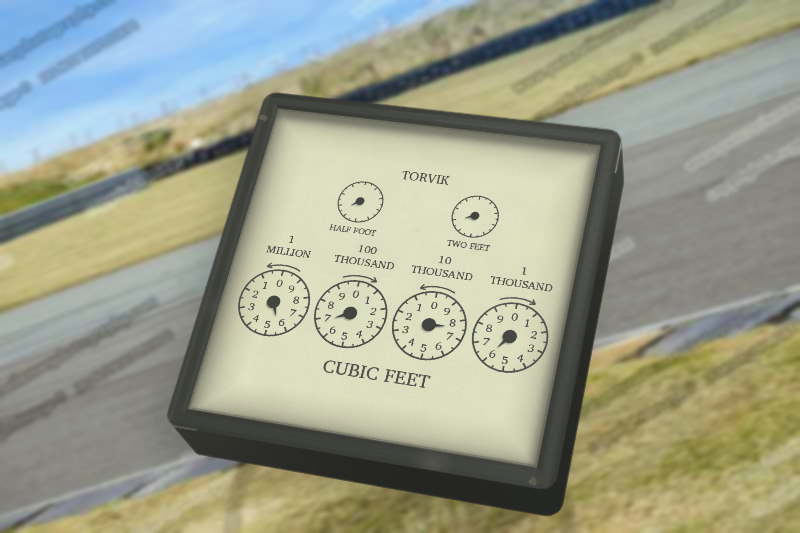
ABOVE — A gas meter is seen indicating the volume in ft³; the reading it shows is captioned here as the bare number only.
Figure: 567600
